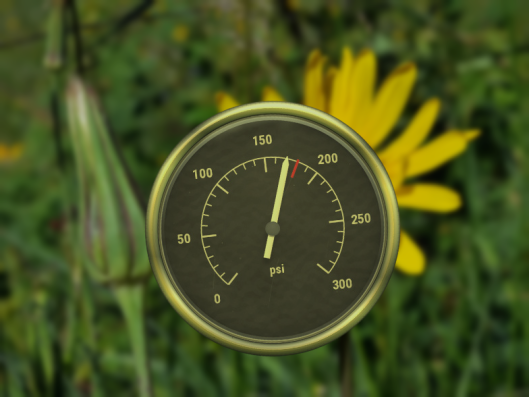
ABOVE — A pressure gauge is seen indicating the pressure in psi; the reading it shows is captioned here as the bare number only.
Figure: 170
